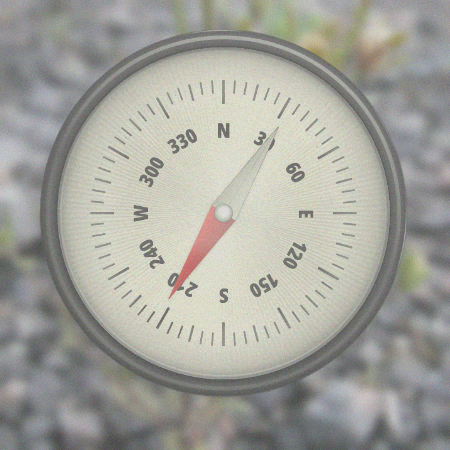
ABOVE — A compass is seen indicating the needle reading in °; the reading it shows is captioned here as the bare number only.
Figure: 212.5
